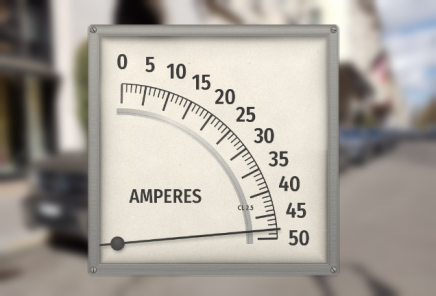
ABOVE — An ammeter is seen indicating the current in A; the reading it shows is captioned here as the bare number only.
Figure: 48
